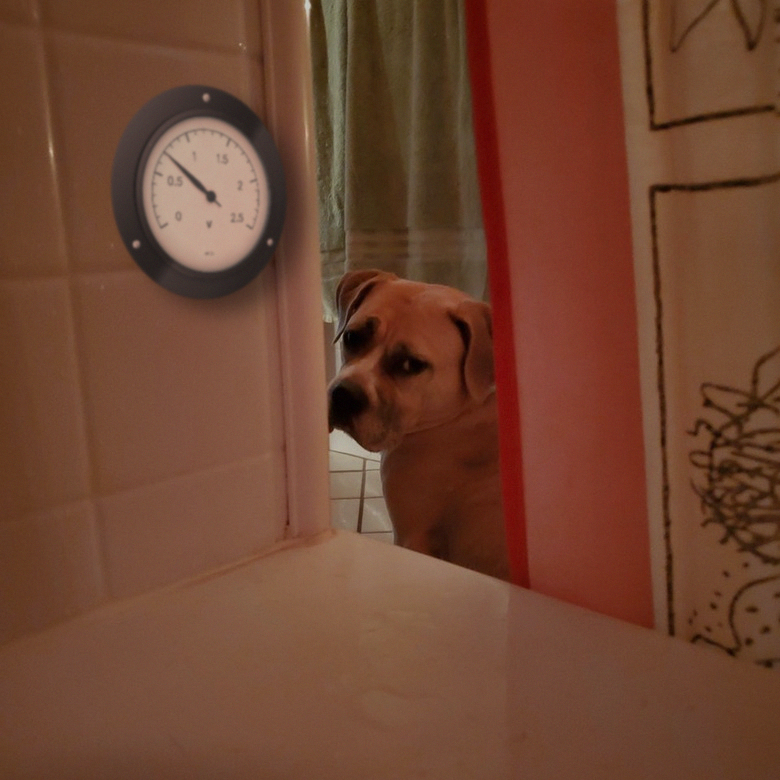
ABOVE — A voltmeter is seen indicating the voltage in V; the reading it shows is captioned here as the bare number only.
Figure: 0.7
